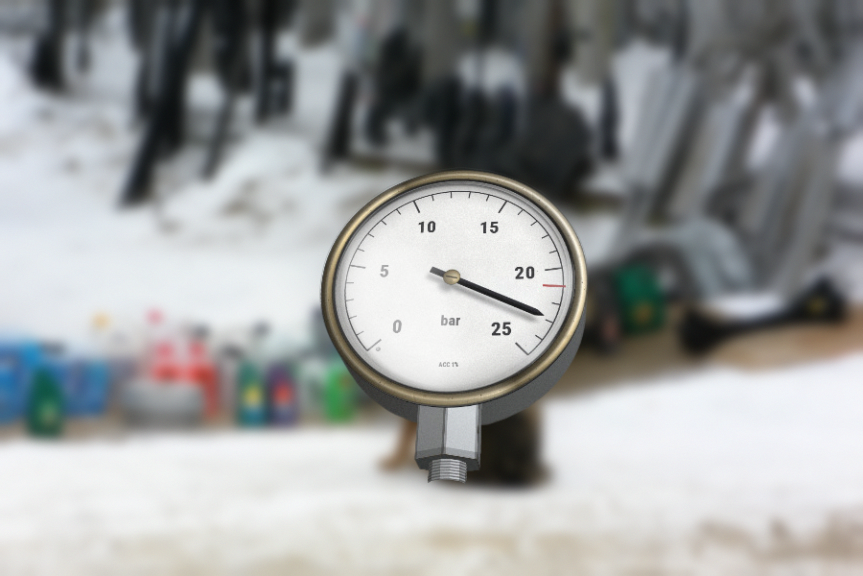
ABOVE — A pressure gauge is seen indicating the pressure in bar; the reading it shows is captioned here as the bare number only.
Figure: 23
